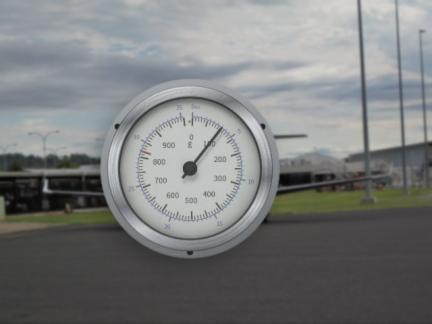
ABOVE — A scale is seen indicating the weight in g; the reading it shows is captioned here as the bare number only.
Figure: 100
